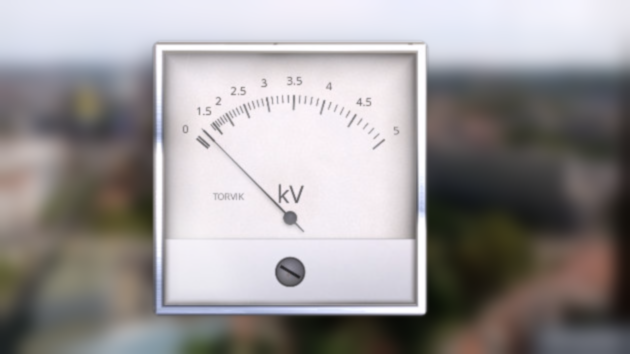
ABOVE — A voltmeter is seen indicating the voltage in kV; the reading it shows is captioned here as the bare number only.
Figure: 1
